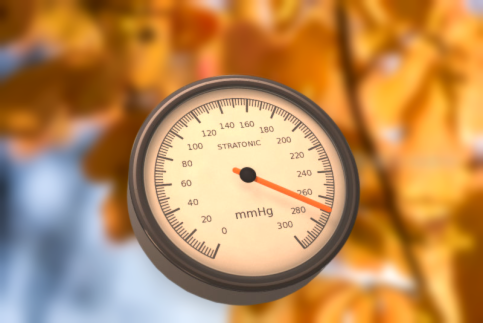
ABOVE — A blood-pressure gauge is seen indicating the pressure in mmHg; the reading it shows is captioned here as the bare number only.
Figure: 270
